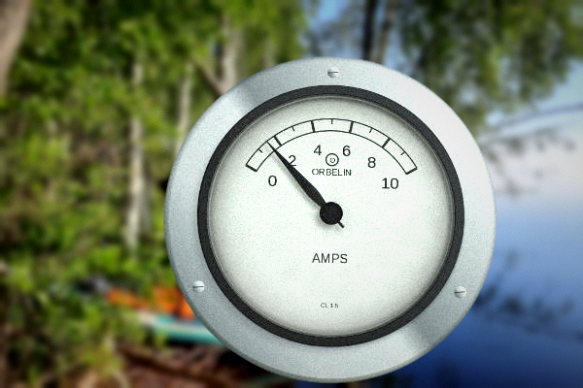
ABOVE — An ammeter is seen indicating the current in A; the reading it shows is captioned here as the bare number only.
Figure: 1.5
